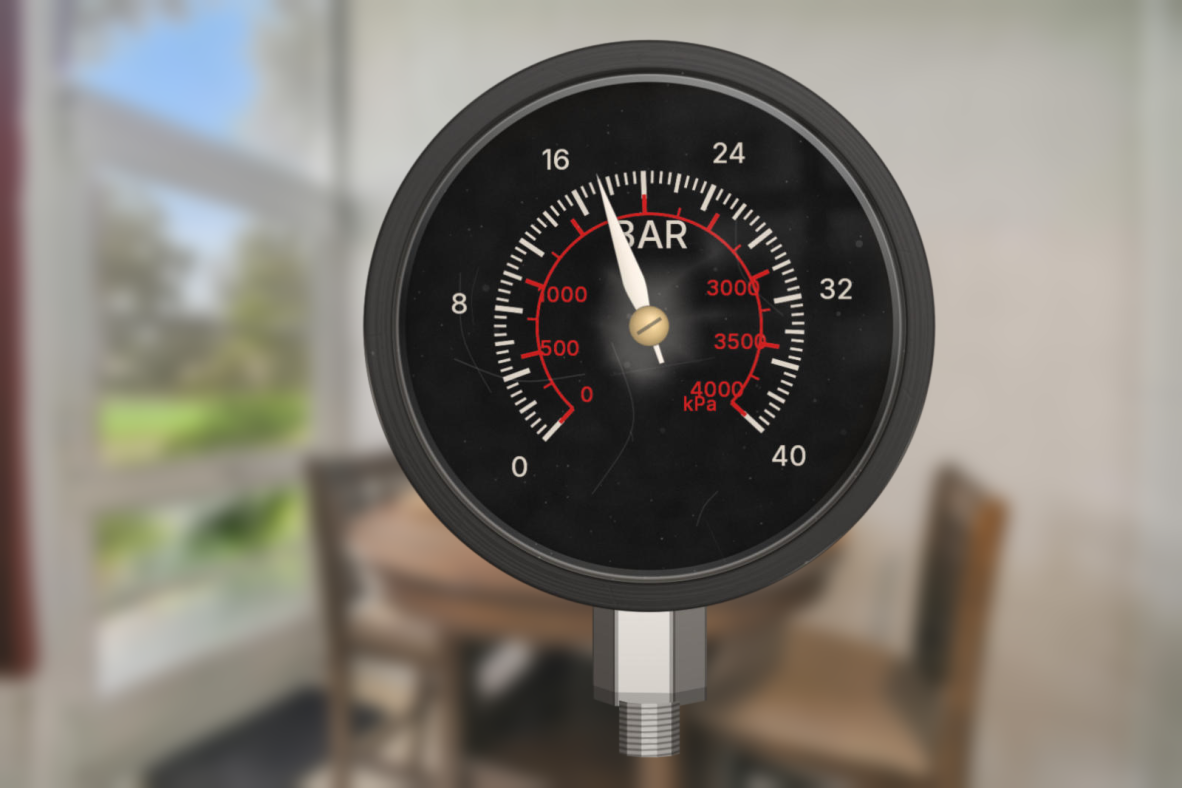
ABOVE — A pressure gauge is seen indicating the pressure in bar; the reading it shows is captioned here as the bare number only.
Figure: 17.5
